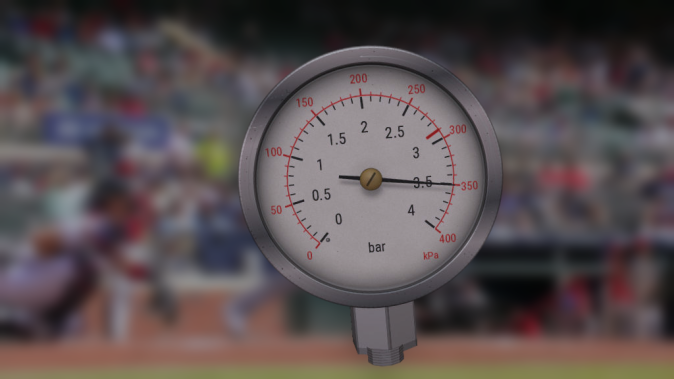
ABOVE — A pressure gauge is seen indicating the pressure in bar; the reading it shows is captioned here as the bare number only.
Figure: 3.5
